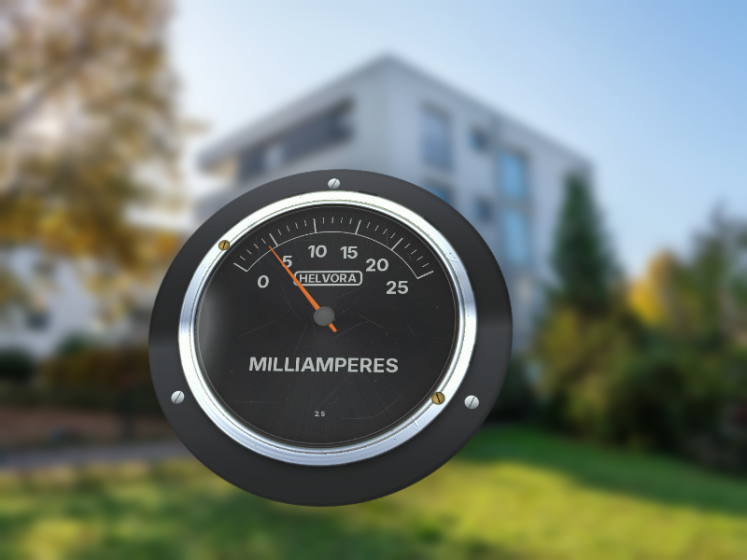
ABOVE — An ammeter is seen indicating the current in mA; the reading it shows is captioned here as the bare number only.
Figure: 4
